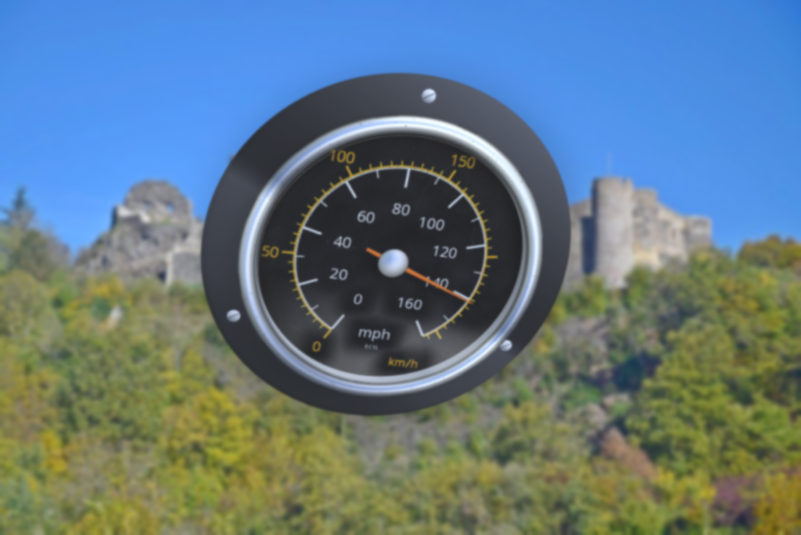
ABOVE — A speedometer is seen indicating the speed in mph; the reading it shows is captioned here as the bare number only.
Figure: 140
